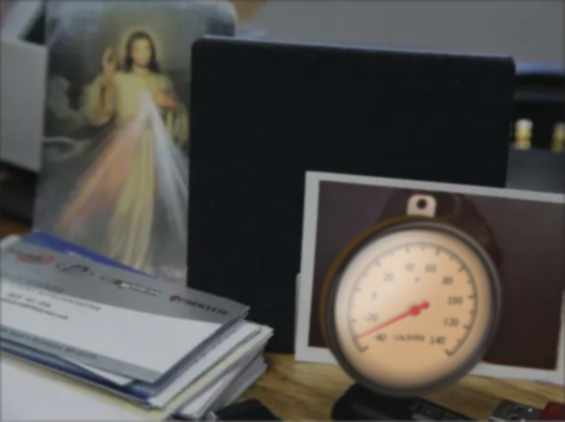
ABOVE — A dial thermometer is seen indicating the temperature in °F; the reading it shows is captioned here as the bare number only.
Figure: -30
